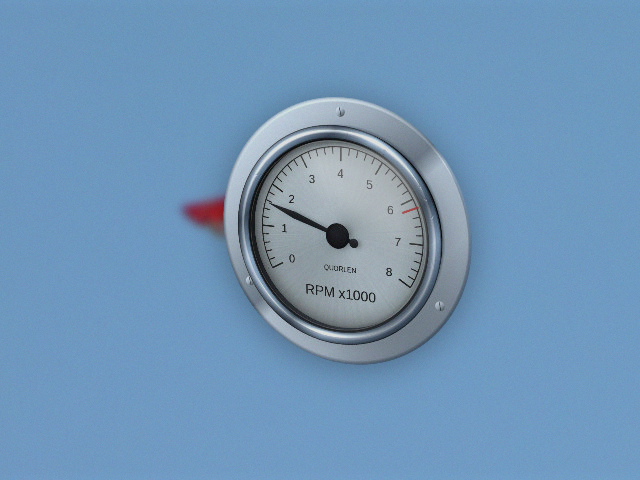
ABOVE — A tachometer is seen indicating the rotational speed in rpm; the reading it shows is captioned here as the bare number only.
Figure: 1600
